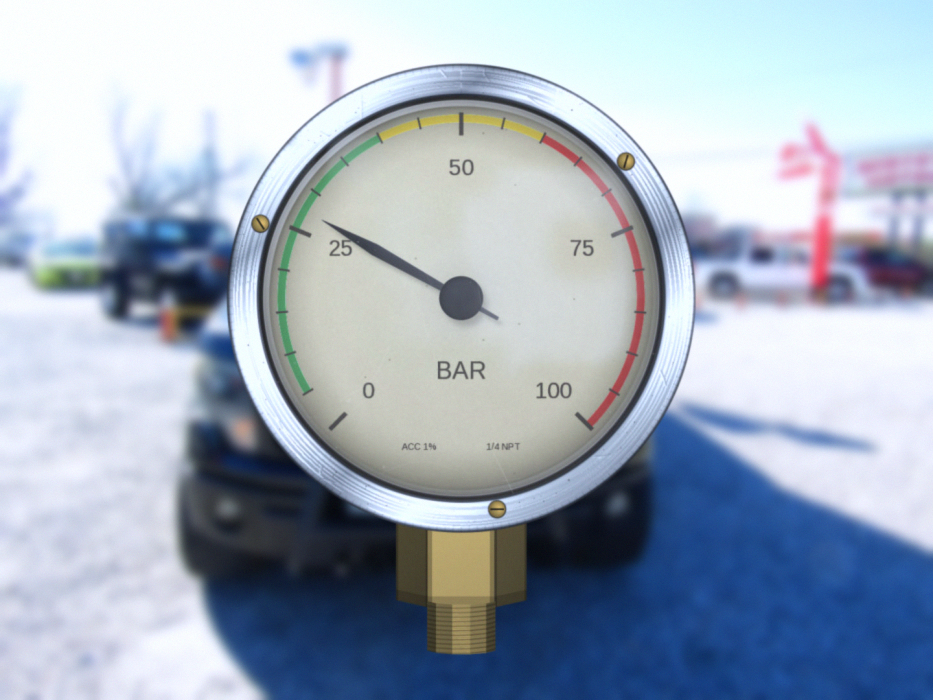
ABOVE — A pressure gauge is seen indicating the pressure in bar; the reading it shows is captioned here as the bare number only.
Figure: 27.5
